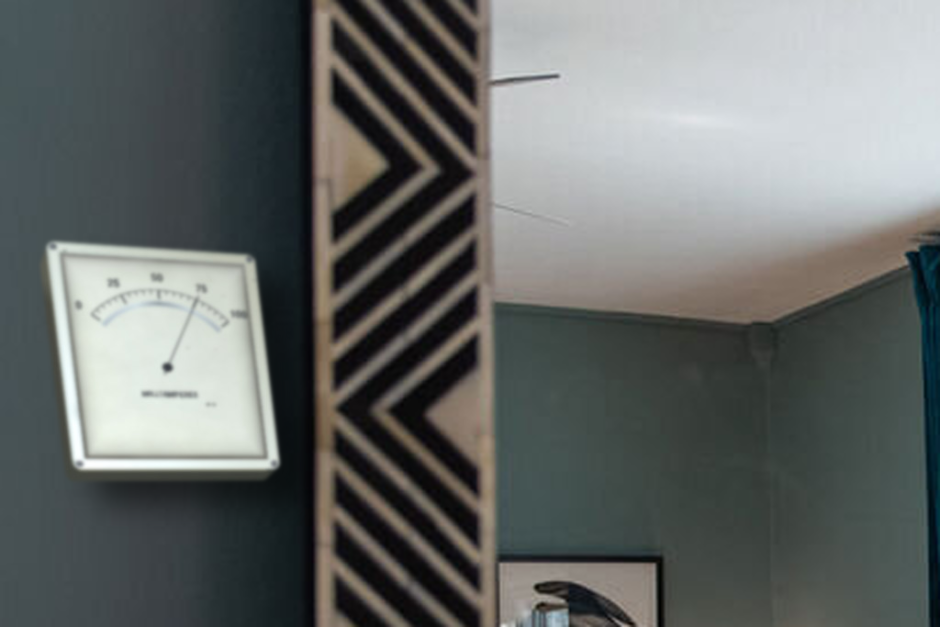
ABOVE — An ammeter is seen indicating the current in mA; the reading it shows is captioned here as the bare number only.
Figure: 75
